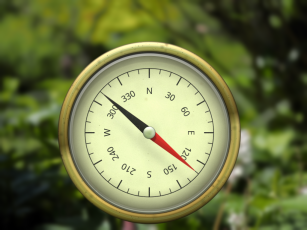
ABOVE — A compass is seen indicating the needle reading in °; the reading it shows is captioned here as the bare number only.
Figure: 130
